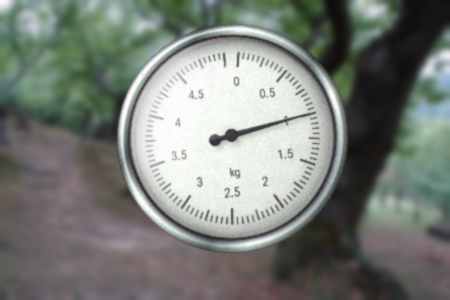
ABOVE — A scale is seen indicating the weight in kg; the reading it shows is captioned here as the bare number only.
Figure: 1
